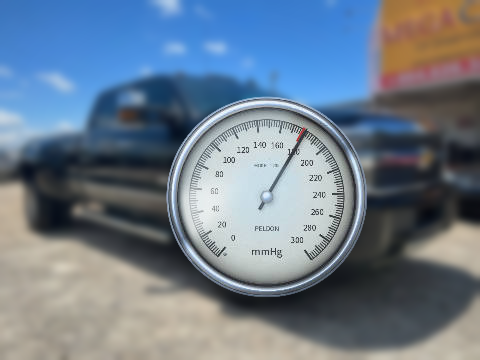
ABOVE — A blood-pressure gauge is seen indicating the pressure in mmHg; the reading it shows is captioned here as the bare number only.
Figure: 180
